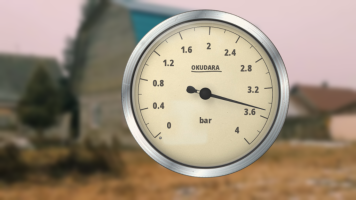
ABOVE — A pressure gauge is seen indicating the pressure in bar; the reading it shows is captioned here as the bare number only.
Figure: 3.5
